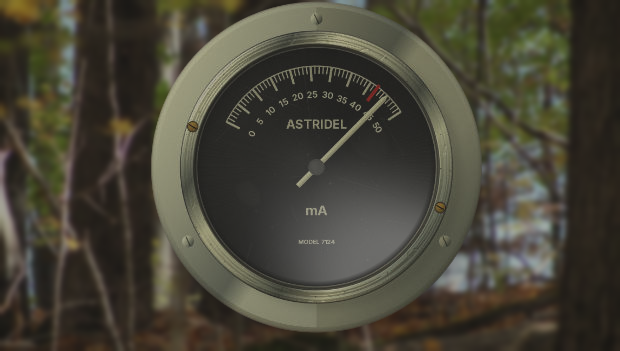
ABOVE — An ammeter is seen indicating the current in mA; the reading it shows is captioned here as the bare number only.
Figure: 45
